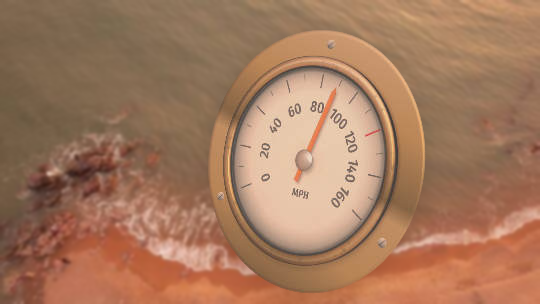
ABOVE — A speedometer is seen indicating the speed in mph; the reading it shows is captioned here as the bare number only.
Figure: 90
